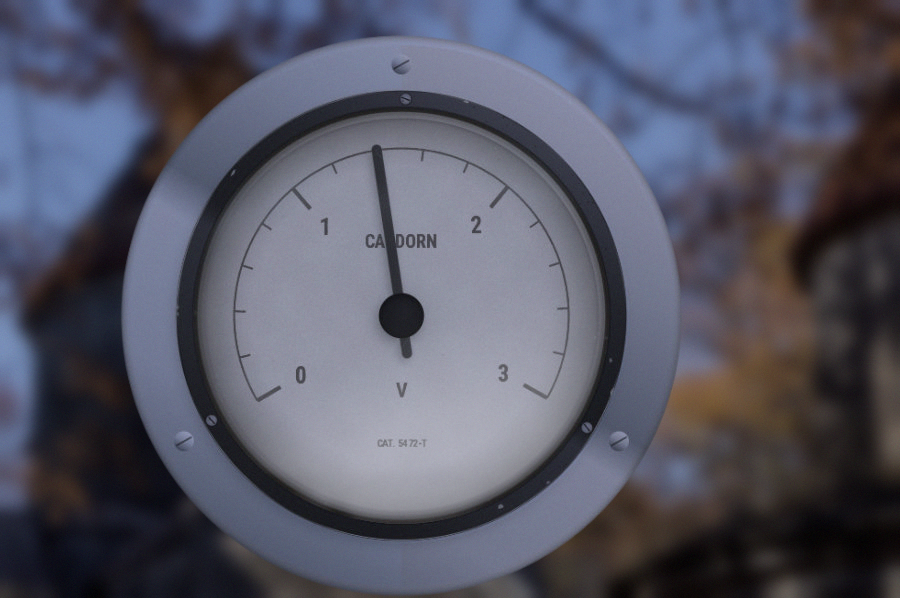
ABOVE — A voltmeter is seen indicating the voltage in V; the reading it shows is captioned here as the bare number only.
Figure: 1.4
